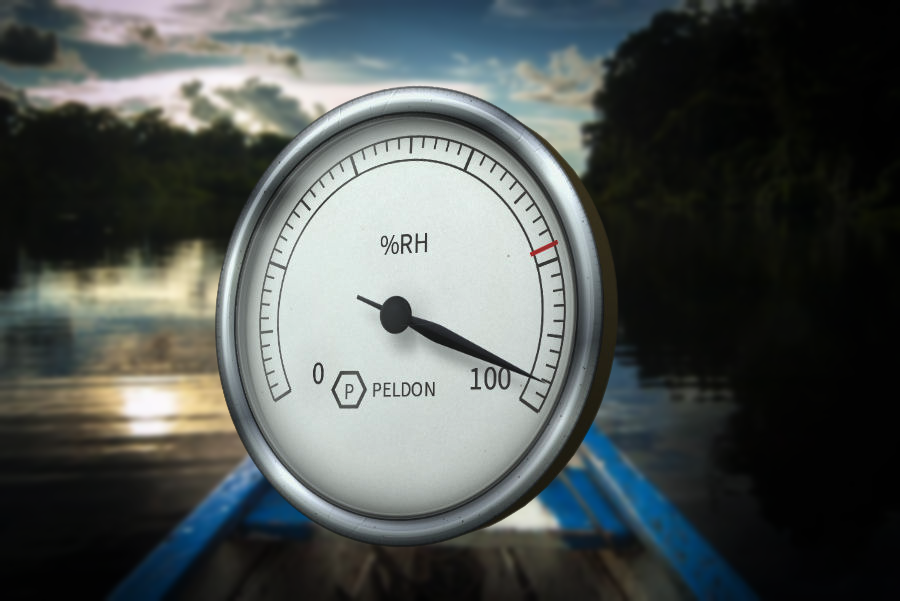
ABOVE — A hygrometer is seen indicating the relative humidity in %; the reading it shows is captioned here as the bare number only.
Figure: 96
